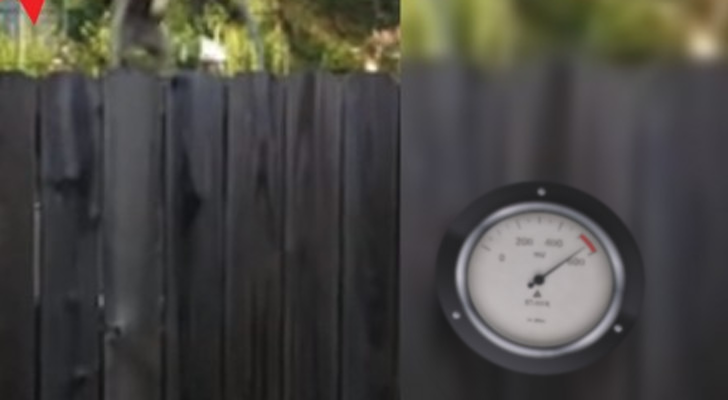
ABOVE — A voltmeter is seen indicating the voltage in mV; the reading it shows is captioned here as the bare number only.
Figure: 550
